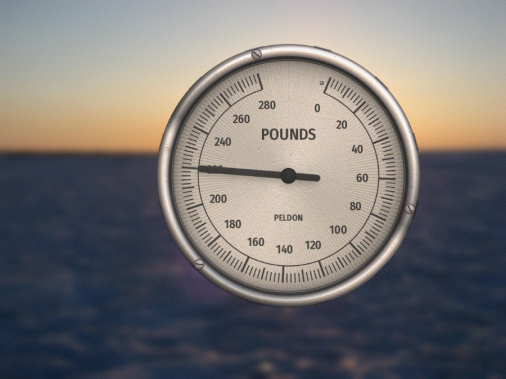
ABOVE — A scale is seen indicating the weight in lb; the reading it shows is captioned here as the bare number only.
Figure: 220
